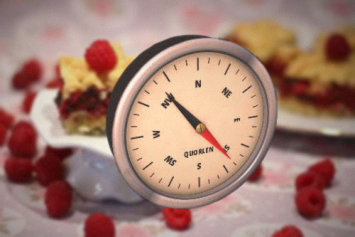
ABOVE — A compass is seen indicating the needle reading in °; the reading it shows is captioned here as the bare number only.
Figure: 140
